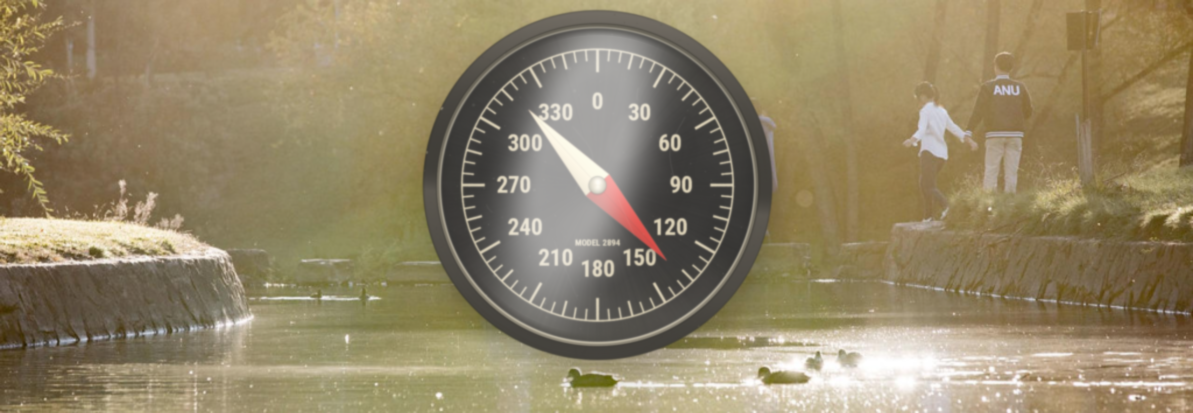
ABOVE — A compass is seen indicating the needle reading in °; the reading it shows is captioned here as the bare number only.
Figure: 137.5
